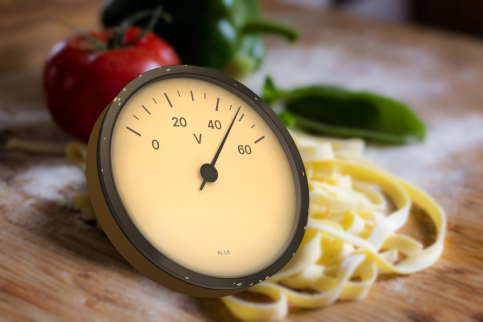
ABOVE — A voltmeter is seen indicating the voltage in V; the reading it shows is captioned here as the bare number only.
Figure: 47.5
